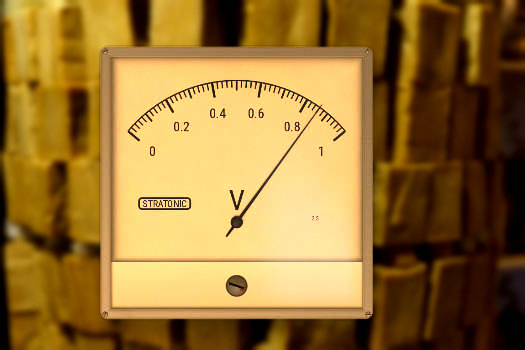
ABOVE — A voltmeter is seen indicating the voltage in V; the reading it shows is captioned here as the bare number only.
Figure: 0.86
